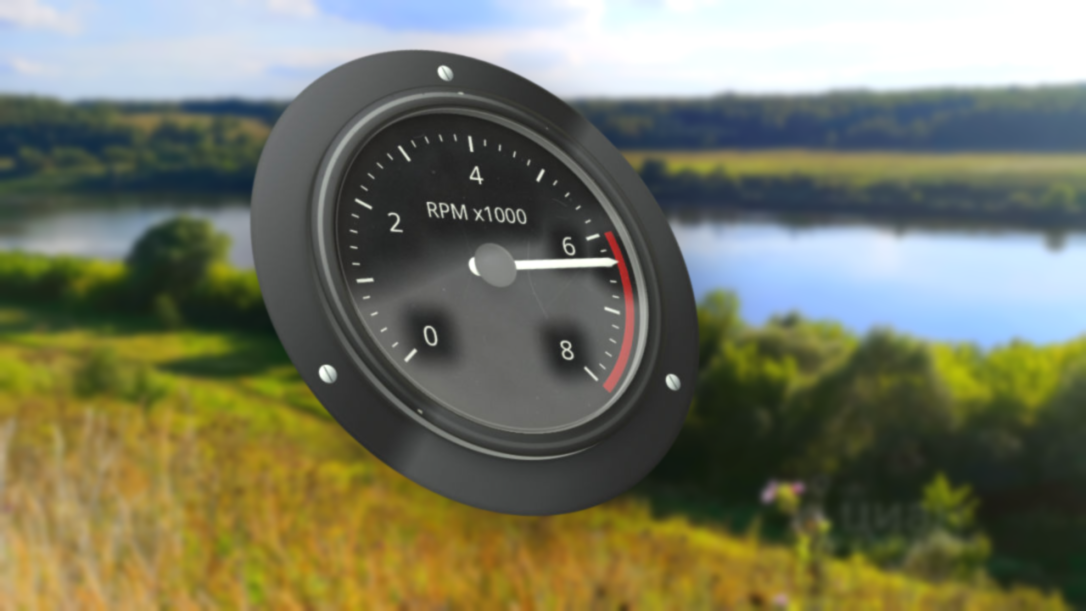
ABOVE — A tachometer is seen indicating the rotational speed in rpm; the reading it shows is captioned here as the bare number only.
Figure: 6400
